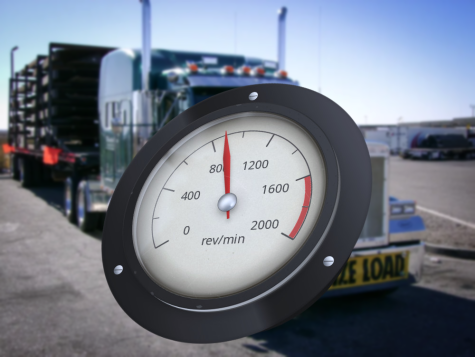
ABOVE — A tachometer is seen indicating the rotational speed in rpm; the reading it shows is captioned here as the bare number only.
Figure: 900
